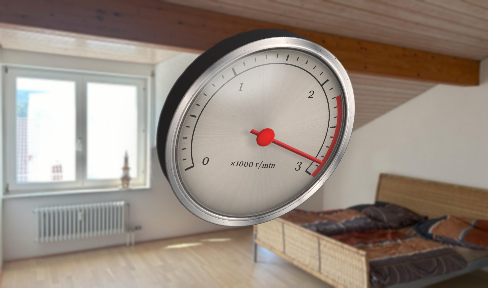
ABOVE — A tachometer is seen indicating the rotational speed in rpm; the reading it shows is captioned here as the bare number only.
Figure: 2850
